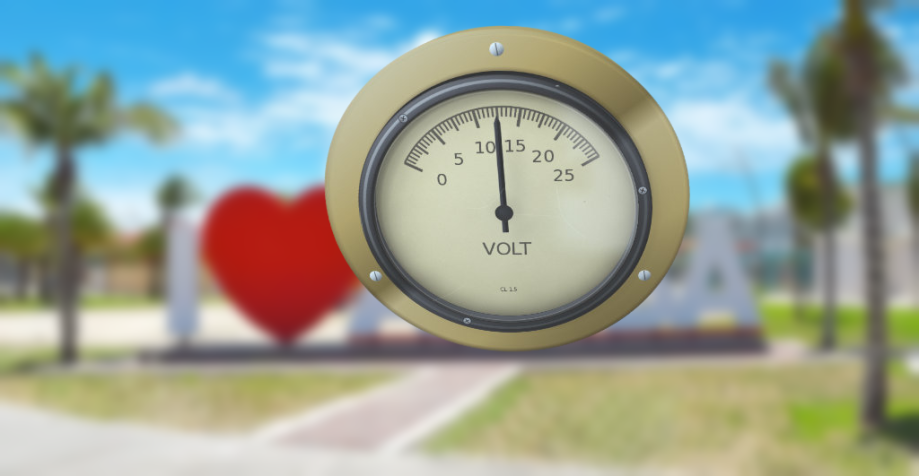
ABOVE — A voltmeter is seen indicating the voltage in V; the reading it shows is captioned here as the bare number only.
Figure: 12.5
